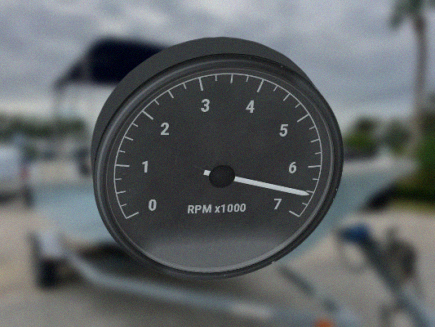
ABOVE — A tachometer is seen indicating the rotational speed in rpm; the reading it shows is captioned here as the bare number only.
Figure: 6500
